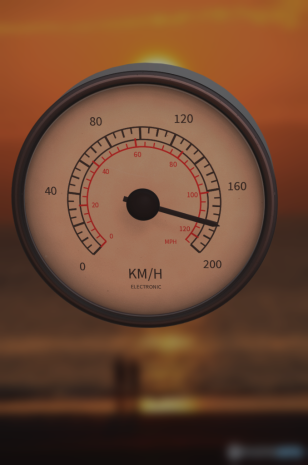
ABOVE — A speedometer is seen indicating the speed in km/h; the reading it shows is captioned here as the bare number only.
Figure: 180
